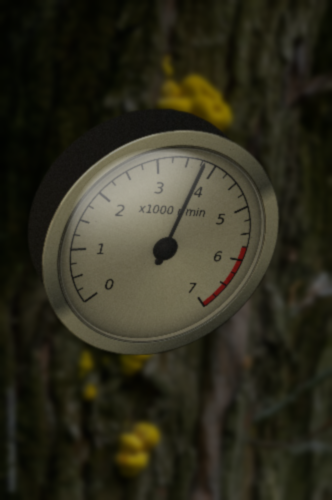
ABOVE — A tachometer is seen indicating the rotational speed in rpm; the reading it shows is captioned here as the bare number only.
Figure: 3750
